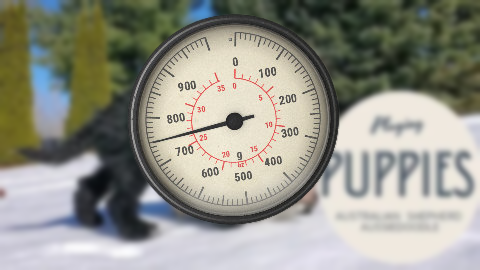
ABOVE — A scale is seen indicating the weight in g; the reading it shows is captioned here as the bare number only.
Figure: 750
